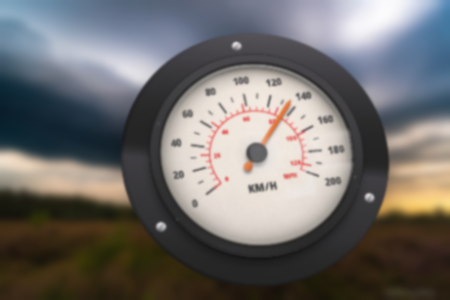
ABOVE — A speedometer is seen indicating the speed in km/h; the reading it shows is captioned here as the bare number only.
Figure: 135
